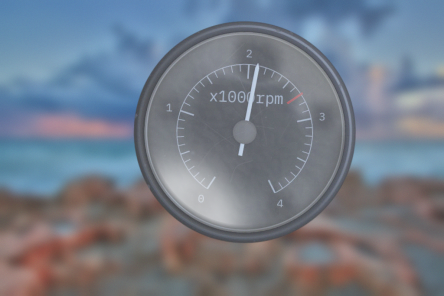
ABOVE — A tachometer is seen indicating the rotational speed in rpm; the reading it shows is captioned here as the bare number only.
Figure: 2100
